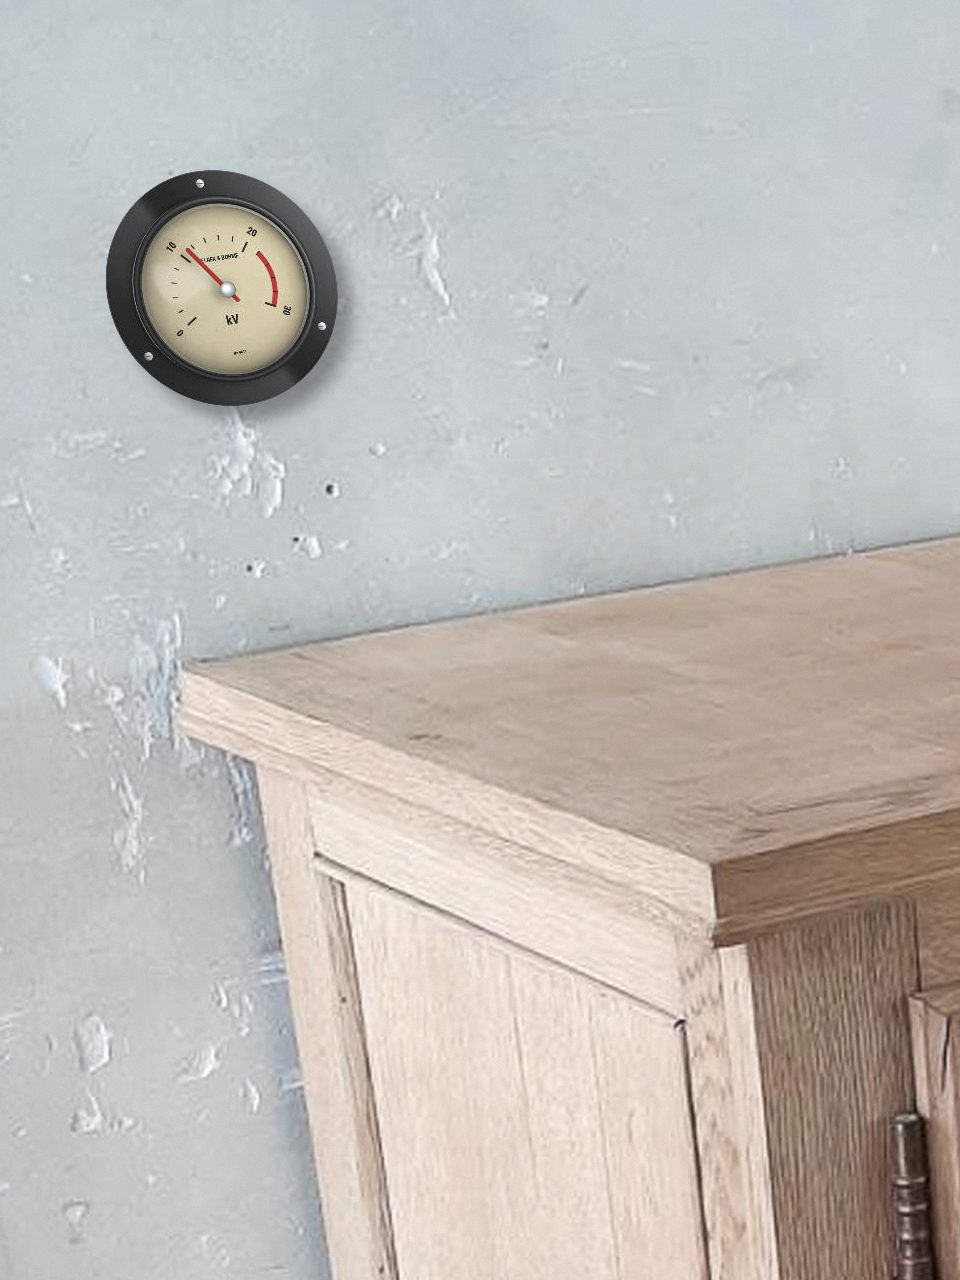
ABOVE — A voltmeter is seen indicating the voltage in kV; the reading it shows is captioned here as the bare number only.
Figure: 11
